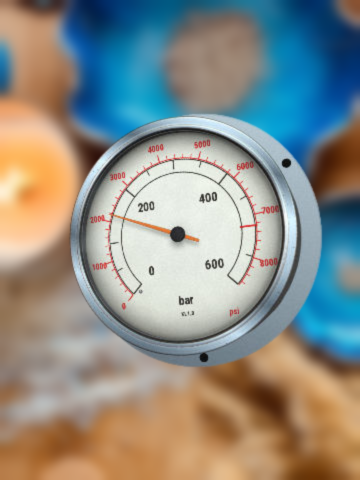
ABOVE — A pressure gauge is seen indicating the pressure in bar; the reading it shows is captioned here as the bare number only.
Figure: 150
